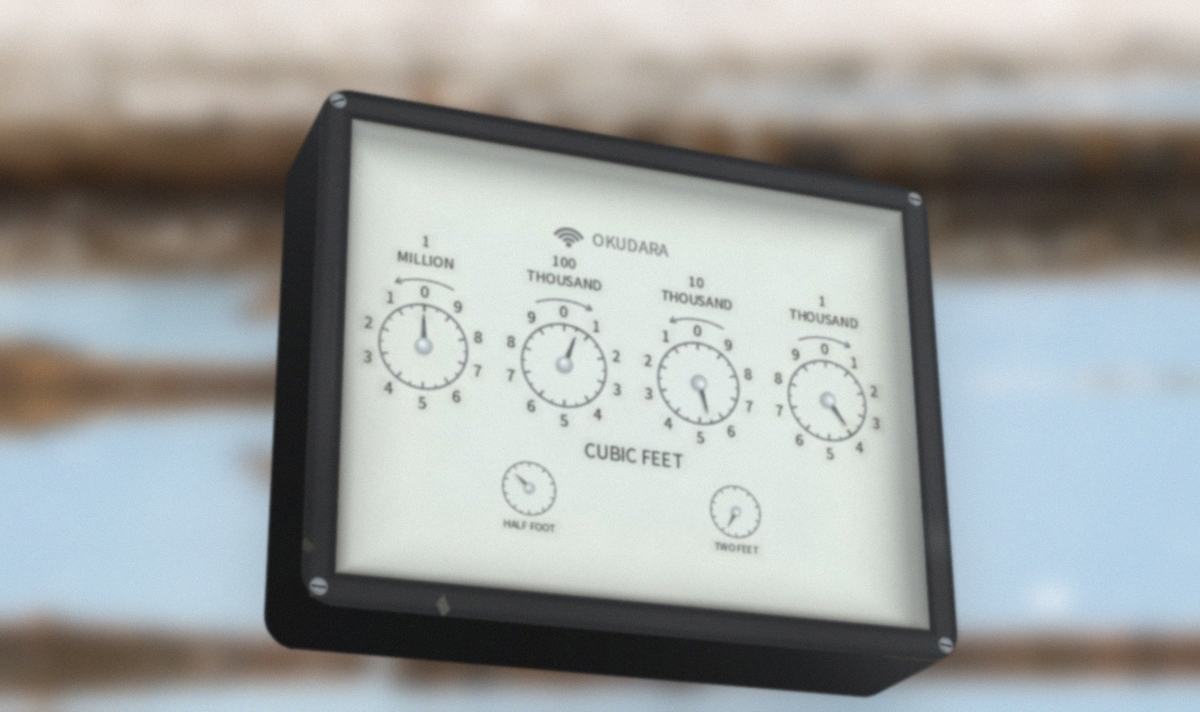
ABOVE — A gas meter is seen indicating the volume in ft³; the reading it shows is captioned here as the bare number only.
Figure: 5400
